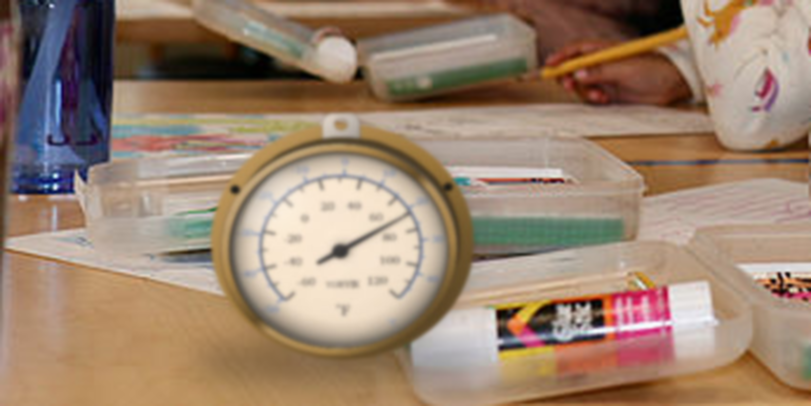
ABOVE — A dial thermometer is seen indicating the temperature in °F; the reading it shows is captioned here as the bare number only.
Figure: 70
